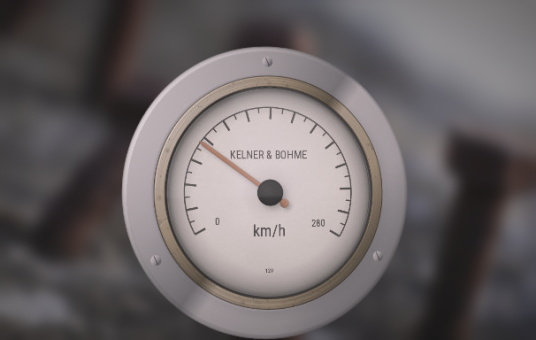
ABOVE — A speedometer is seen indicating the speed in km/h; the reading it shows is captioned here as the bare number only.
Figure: 75
